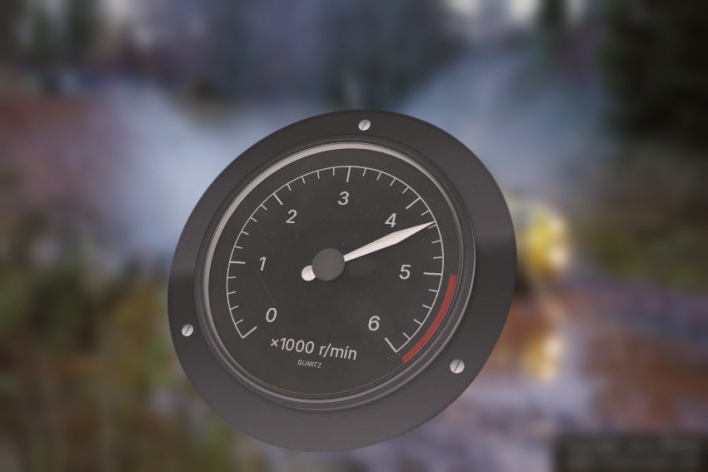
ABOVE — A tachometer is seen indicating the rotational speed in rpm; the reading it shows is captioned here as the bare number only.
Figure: 4400
